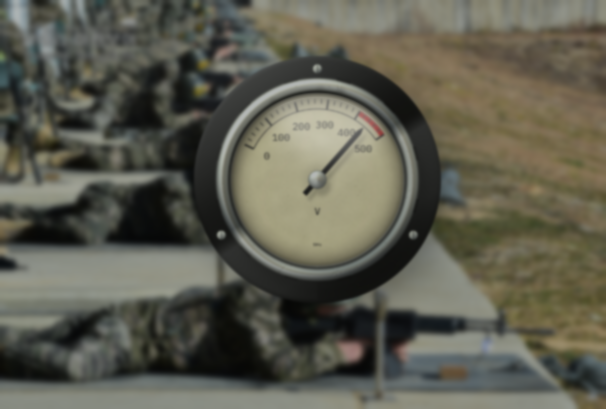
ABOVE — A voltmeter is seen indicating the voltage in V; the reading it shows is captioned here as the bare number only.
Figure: 440
